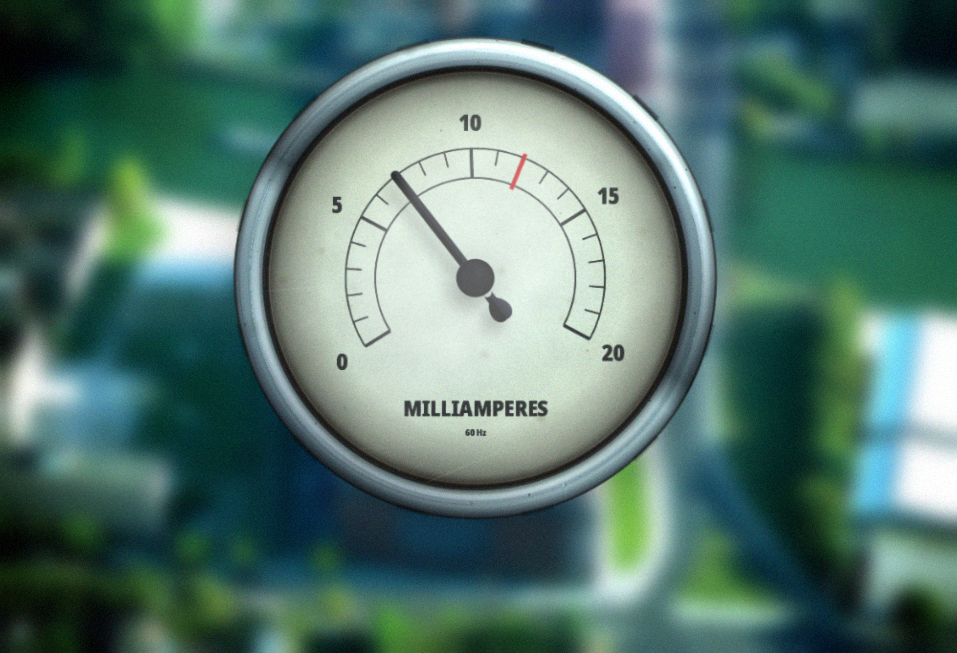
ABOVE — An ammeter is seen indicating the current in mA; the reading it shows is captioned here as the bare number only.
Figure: 7
